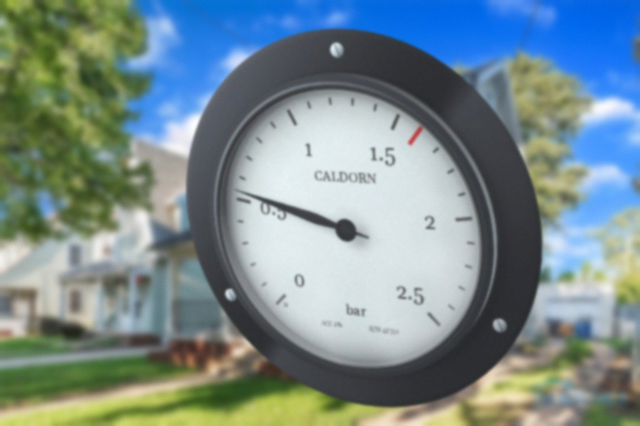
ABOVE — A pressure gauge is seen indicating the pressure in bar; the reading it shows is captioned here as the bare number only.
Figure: 0.55
